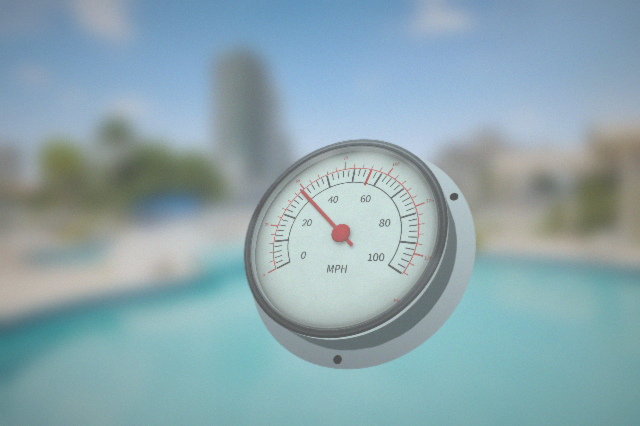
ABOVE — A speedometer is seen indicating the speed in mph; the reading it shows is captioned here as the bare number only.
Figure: 30
